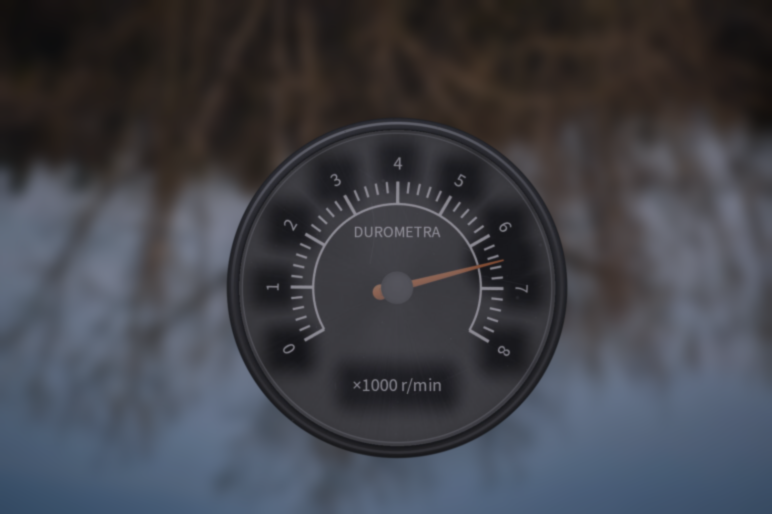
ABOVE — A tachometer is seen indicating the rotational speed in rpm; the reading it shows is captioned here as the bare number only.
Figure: 6500
